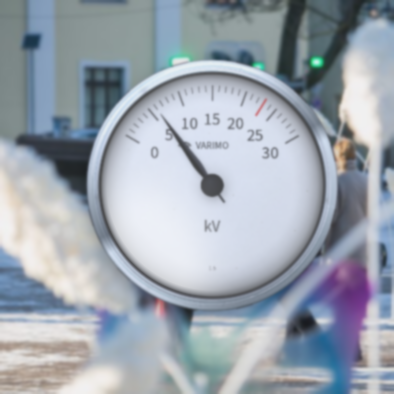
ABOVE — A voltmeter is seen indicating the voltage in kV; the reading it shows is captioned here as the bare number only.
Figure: 6
